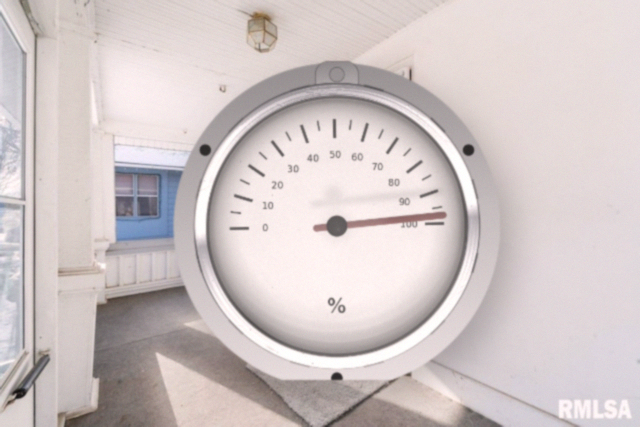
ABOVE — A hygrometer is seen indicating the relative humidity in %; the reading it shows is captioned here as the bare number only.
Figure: 97.5
